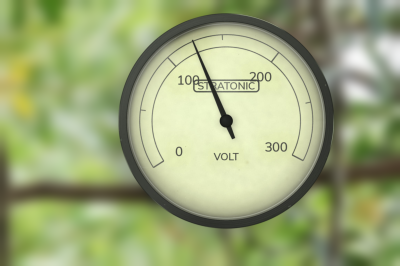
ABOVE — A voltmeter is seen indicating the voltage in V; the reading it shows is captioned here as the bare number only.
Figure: 125
